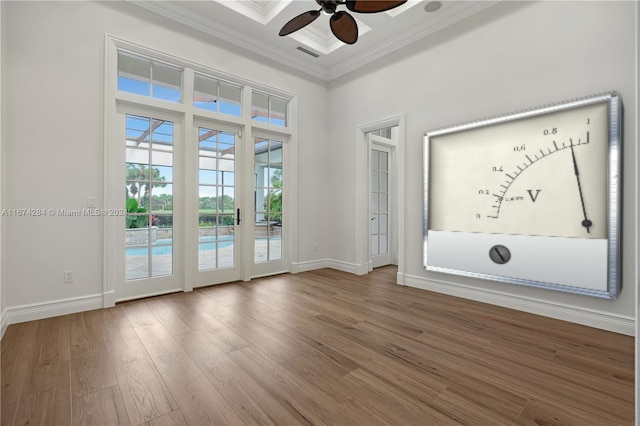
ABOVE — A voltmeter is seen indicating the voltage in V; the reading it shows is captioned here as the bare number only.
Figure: 0.9
